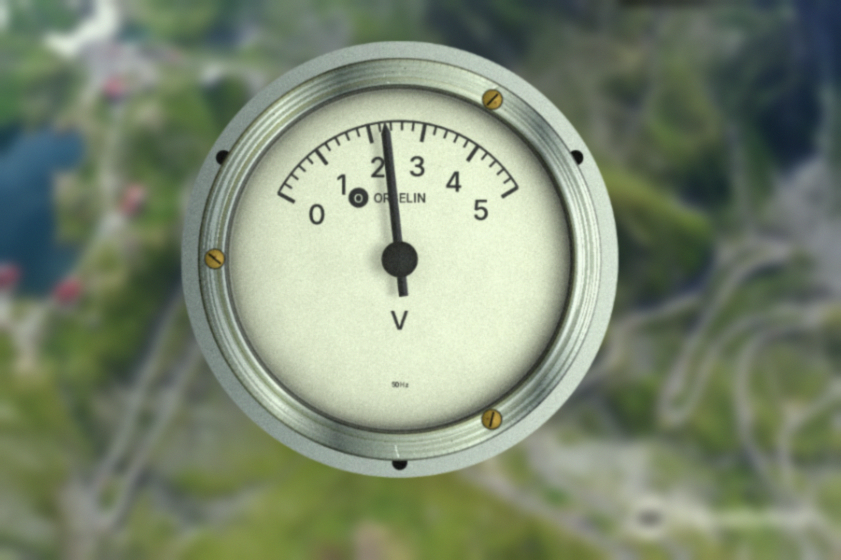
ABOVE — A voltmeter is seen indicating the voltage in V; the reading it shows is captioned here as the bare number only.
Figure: 2.3
